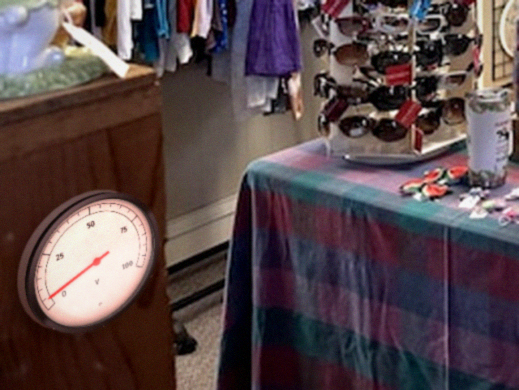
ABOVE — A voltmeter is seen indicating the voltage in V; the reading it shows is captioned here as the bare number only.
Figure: 5
